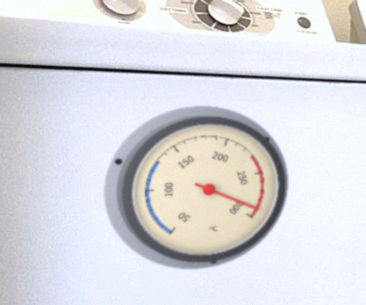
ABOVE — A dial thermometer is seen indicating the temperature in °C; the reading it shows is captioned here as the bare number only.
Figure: 290
